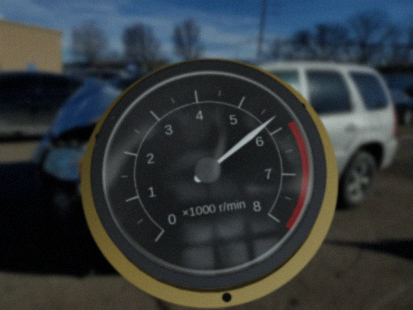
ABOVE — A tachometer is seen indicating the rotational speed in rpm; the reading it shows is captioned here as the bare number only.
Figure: 5750
